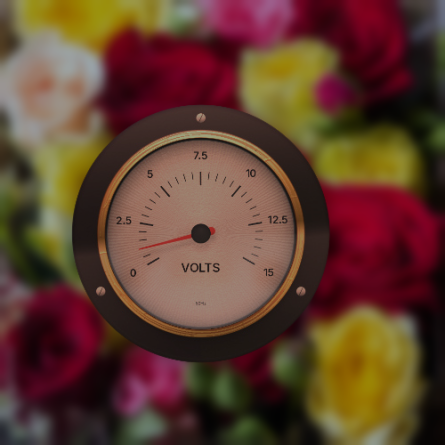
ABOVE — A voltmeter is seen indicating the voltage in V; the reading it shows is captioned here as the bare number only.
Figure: 1
